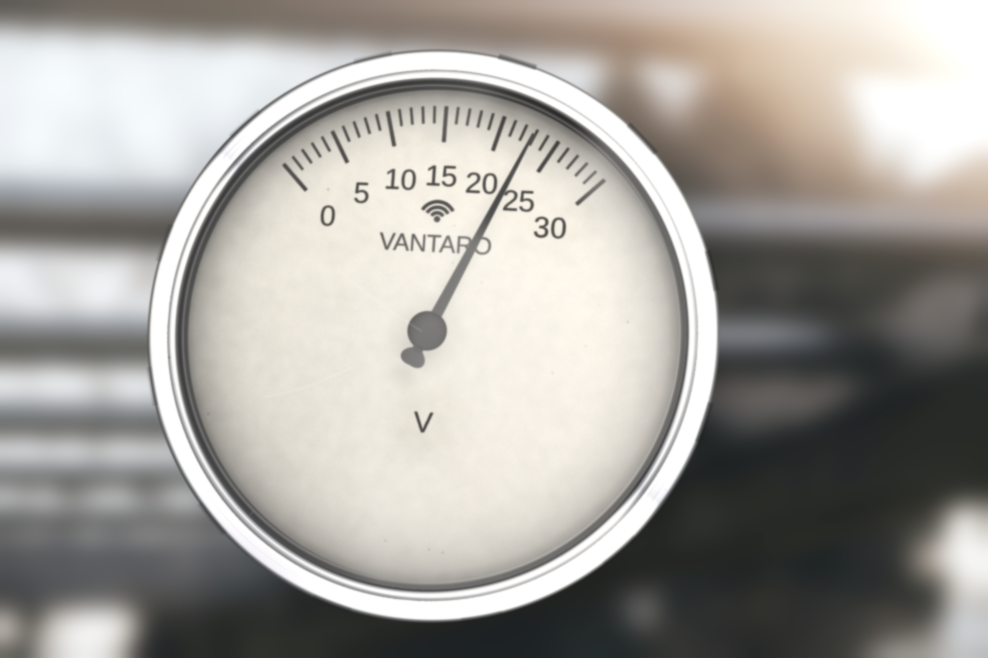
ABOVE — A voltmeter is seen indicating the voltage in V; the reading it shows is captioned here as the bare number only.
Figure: 23
